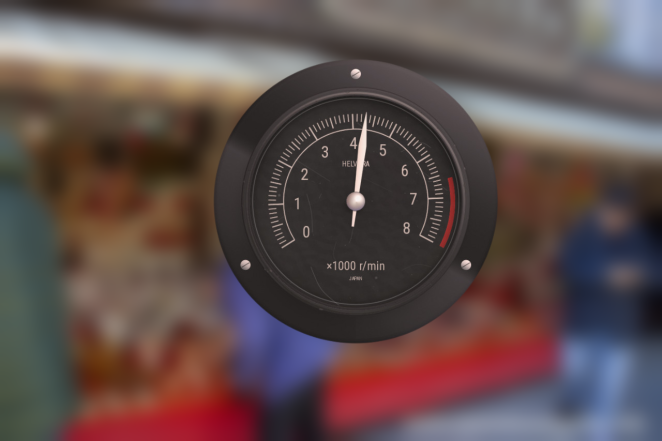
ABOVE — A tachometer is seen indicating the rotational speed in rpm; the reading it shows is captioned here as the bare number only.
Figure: 4300
